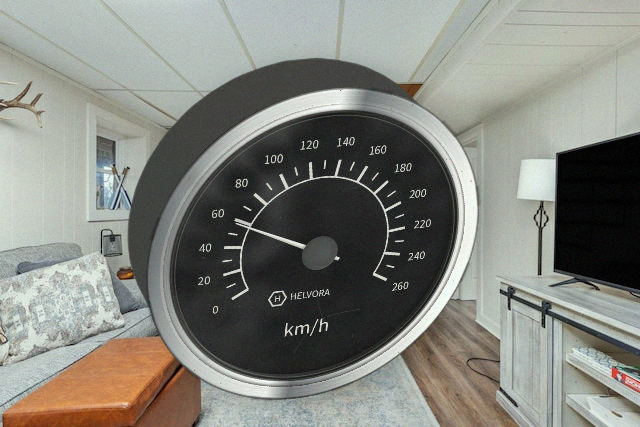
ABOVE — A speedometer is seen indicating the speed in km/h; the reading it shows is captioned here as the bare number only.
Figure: 60
